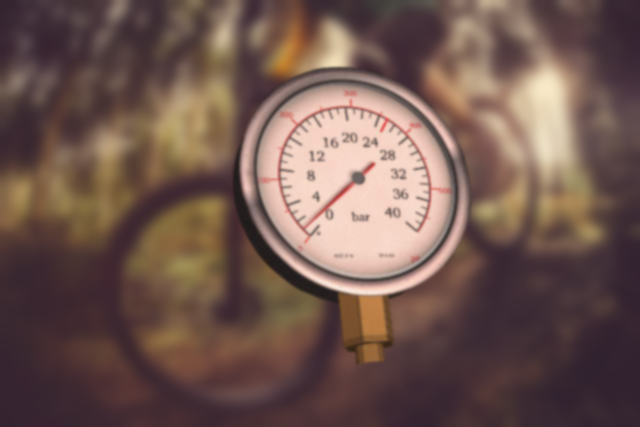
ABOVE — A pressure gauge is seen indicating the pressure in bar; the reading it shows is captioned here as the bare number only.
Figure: 1
